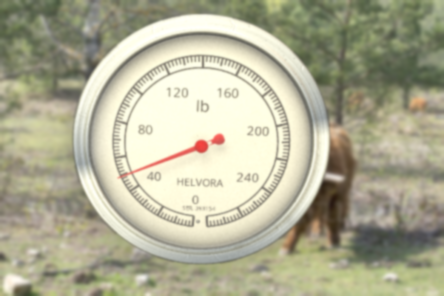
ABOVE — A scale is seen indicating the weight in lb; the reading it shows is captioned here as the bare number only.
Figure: 50
